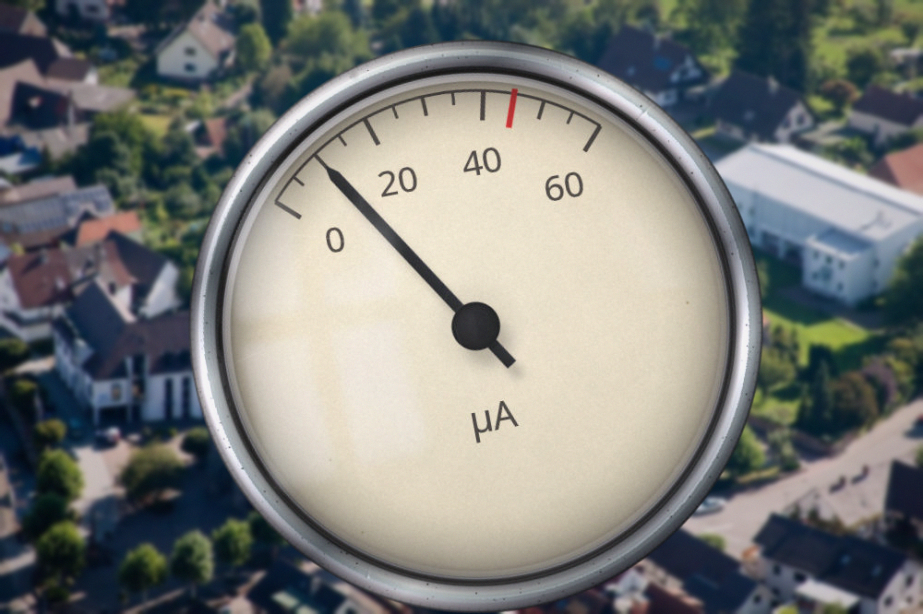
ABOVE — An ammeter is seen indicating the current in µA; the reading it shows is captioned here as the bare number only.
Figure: 10
